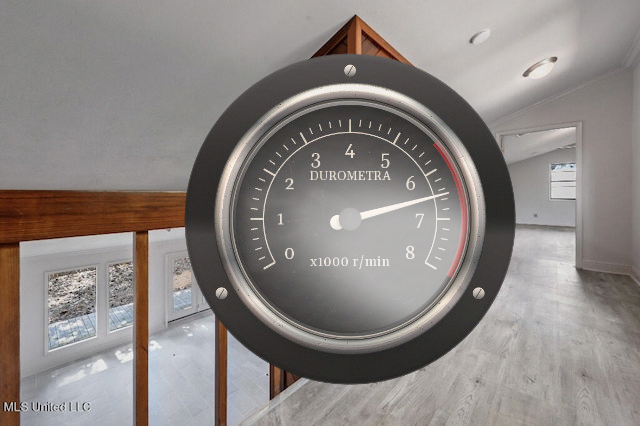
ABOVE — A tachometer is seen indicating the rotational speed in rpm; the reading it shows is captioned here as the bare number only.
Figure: 6500
